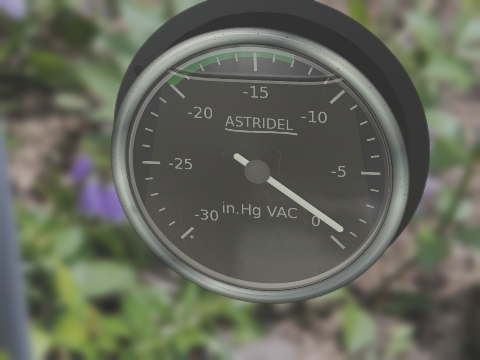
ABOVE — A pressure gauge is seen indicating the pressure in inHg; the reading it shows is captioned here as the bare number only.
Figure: -1
